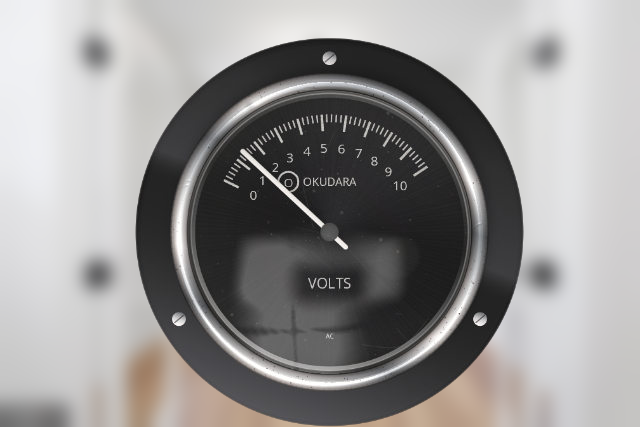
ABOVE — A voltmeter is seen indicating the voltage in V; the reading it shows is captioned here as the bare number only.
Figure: 1.4
